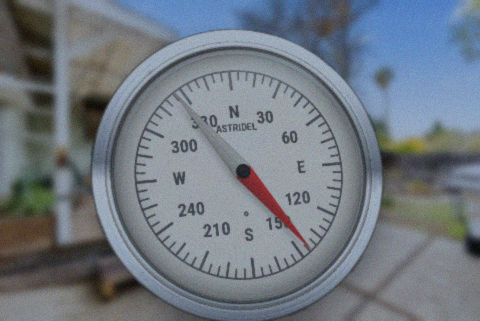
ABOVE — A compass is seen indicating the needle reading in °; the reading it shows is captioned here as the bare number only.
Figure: 145
